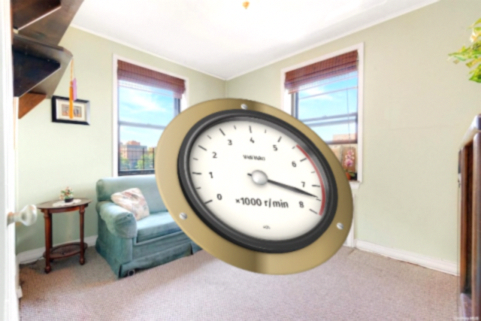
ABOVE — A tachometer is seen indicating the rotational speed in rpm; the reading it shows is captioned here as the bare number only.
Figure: 7500
